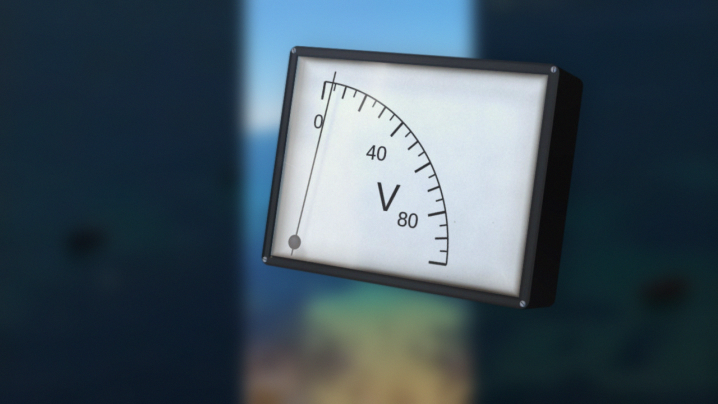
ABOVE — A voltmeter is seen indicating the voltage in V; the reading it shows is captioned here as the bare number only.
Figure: 5
